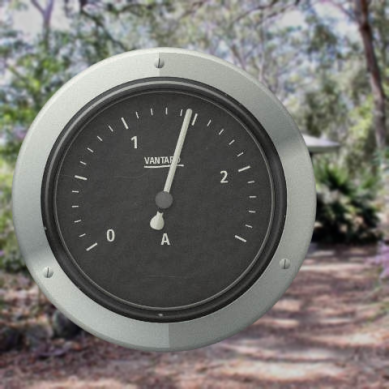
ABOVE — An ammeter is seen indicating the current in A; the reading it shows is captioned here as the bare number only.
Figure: 1.45
